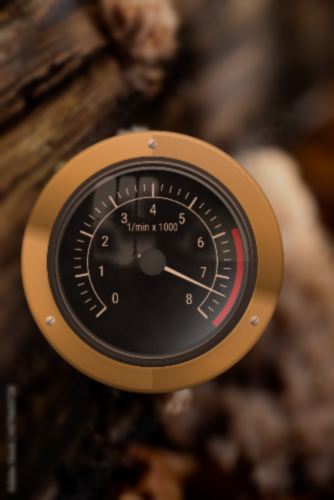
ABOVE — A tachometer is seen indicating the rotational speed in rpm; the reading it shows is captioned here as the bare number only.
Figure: 7400
